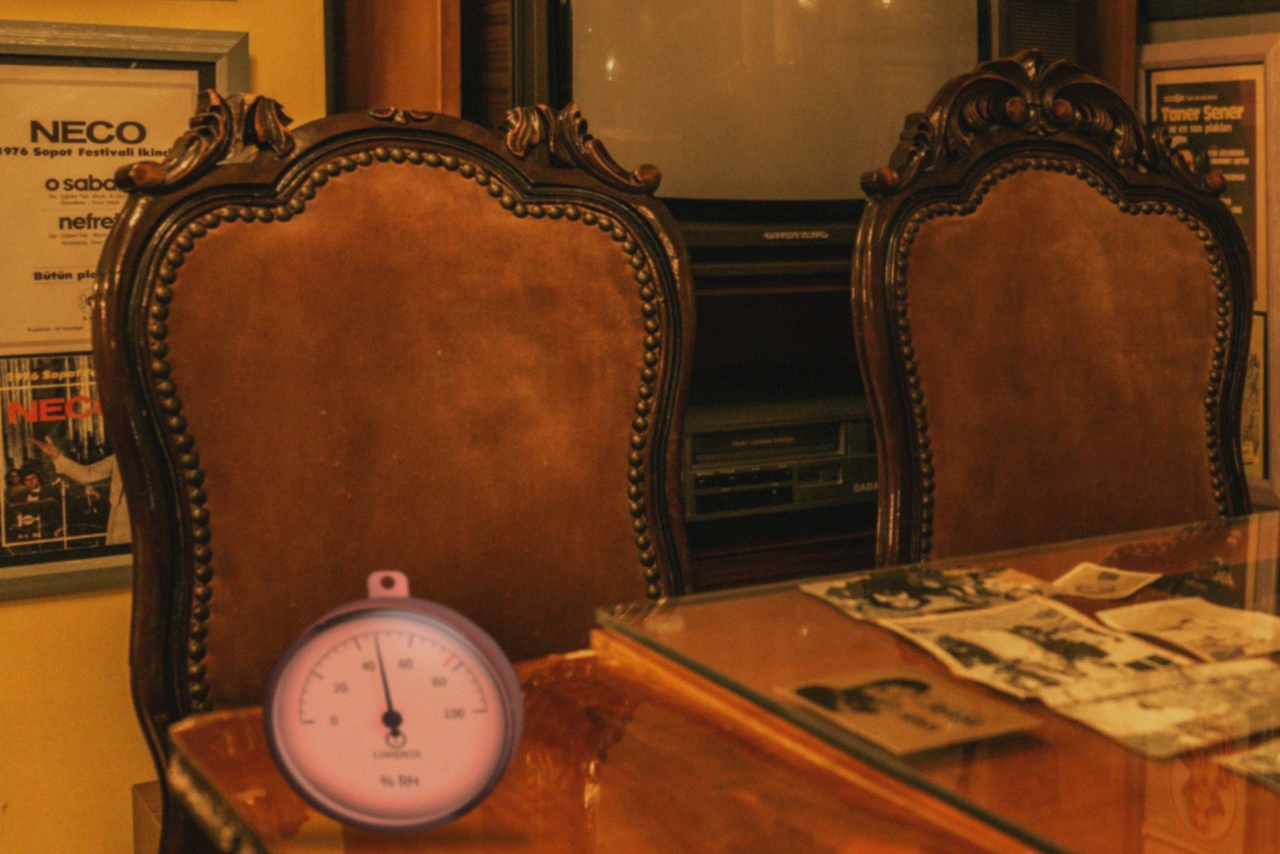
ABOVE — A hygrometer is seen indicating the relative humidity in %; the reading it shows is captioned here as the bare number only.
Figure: 48
